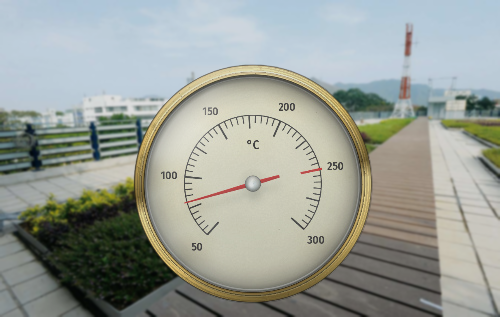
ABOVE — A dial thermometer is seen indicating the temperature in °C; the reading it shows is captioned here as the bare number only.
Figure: 80
